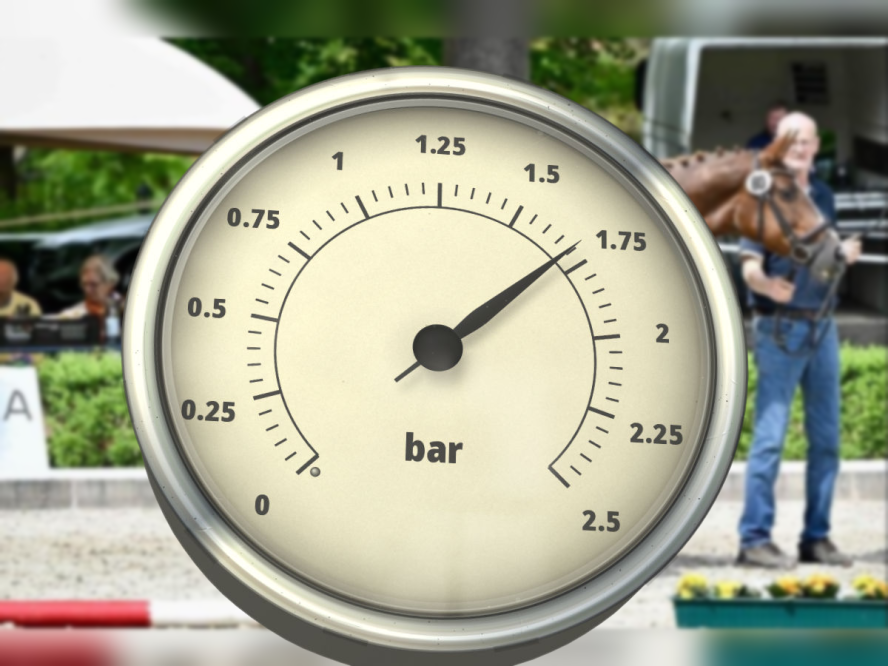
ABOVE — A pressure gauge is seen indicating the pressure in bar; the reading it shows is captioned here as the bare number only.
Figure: 1.7
